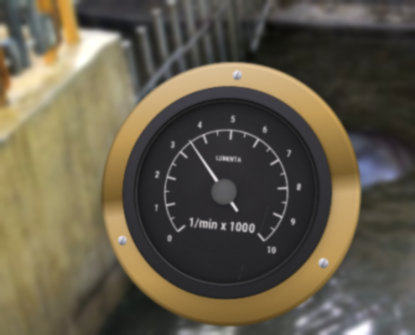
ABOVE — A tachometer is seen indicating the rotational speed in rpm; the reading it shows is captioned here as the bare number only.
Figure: 3500
